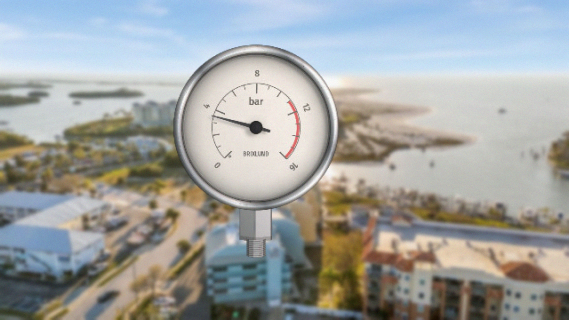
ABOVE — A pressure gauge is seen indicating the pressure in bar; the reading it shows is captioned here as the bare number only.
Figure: 3.5
